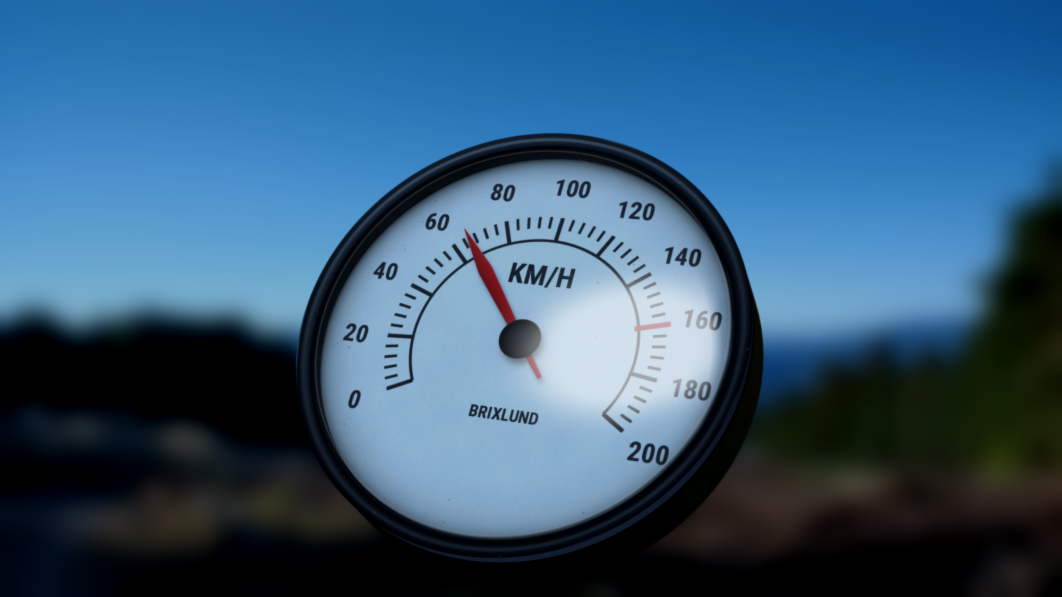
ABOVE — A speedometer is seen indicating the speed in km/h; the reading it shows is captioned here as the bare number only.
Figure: 66
